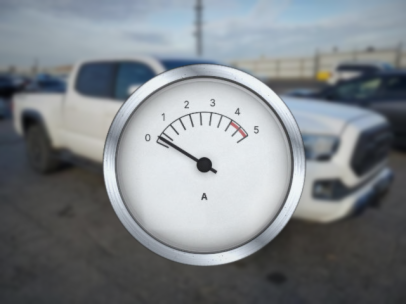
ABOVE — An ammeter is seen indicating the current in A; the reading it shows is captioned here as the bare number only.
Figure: 0.25
